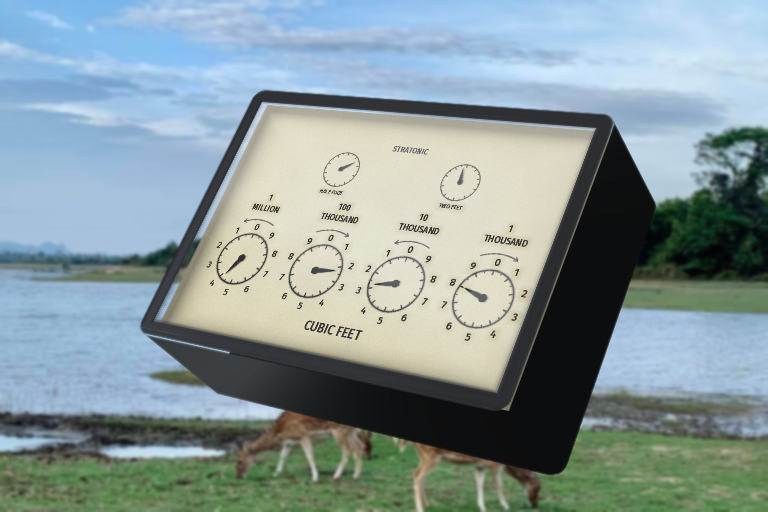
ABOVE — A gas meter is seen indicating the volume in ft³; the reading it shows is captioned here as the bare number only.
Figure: 422800
